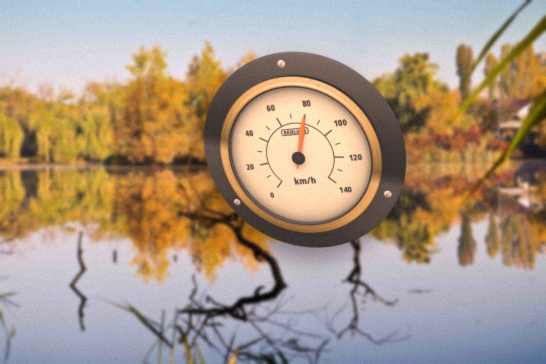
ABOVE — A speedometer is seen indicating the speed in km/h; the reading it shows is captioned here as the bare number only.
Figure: 80
